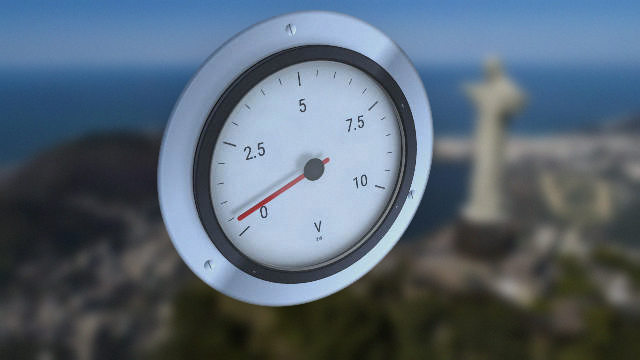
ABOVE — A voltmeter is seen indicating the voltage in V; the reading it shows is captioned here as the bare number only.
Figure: 0.5
